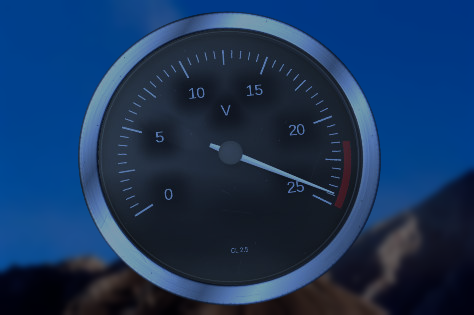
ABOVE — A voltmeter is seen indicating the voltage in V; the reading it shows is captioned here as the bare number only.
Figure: 24.5
